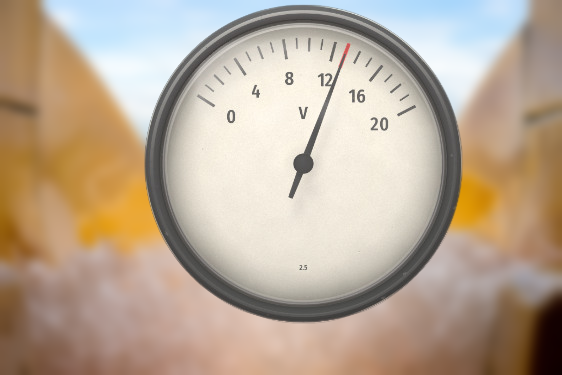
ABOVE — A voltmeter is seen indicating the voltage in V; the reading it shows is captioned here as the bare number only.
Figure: 13
